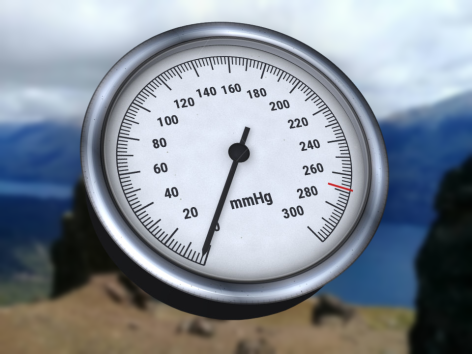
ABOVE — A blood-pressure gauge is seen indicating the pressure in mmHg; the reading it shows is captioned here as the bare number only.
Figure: 2
